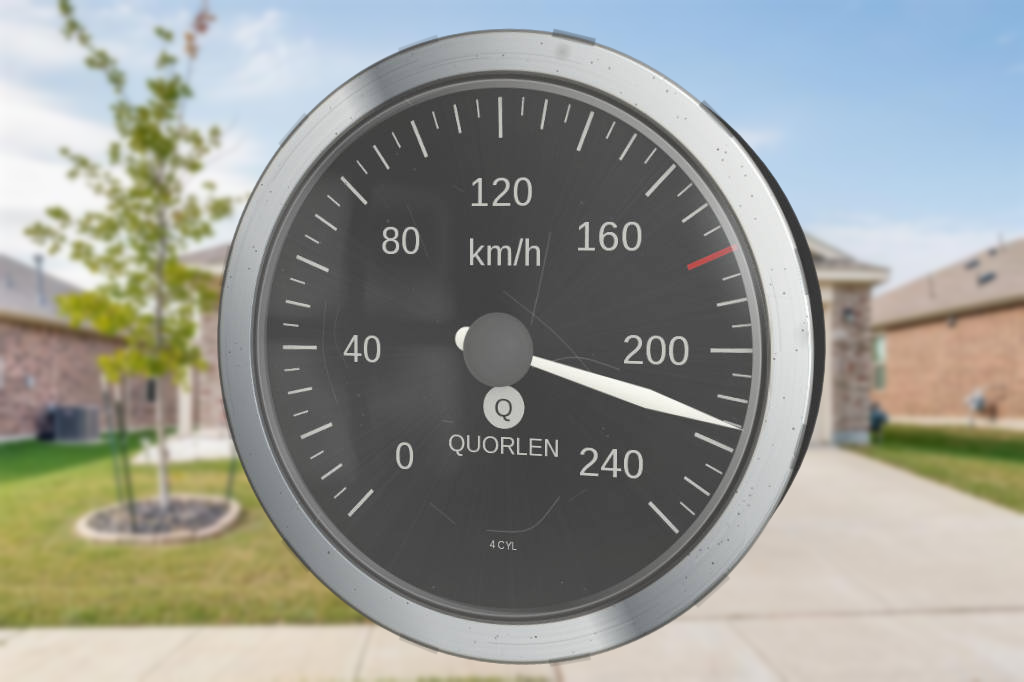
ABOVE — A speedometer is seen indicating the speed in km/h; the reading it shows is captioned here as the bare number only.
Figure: 215
